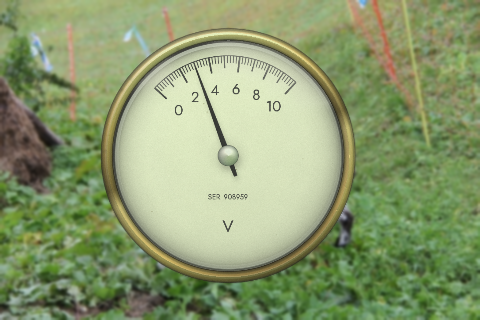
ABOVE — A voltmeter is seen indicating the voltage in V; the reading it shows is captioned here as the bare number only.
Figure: 3
